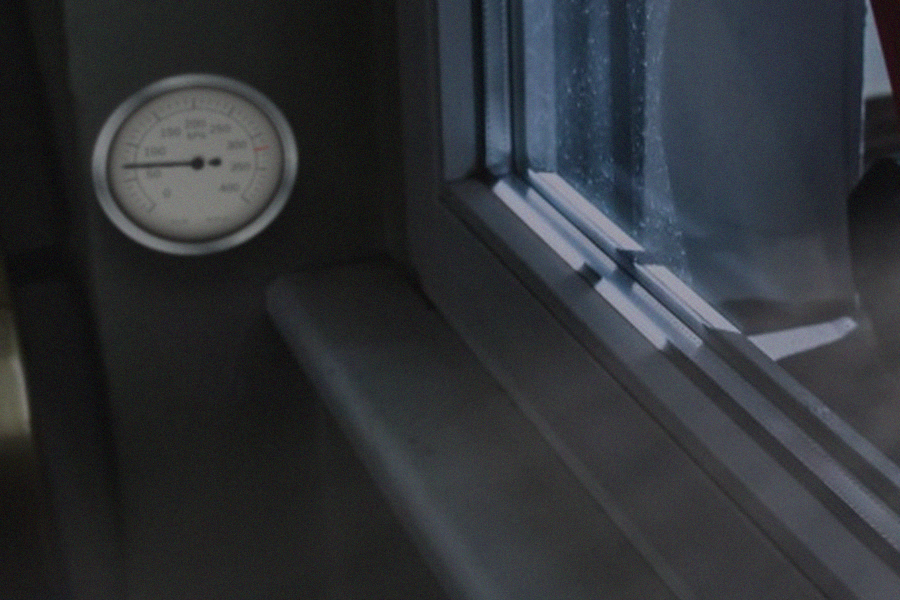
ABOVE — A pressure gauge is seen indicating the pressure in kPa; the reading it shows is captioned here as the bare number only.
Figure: 70
